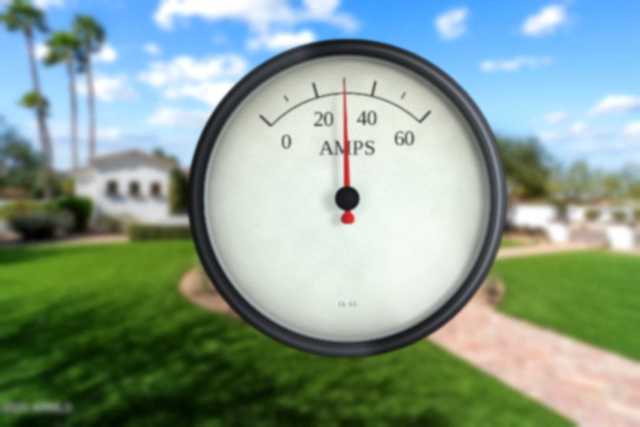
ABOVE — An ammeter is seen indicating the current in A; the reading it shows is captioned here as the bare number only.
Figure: 30
